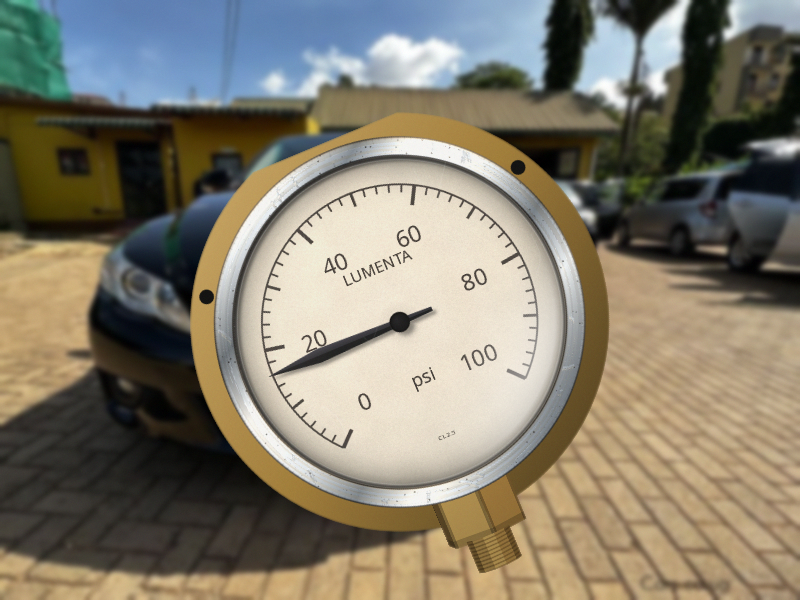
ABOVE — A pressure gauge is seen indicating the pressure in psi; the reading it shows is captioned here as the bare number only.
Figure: 16
